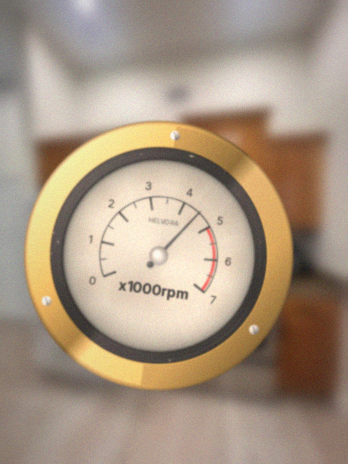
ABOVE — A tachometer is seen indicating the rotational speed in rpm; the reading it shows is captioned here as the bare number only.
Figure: 4500
